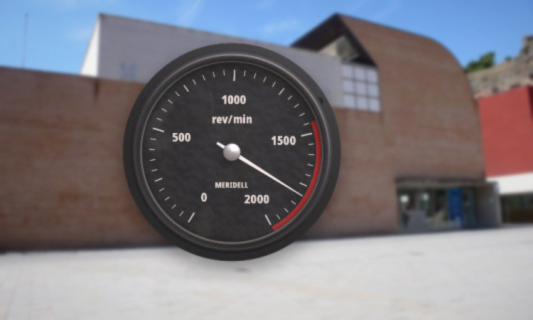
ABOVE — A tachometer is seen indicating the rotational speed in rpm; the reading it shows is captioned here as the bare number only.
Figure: 1800
